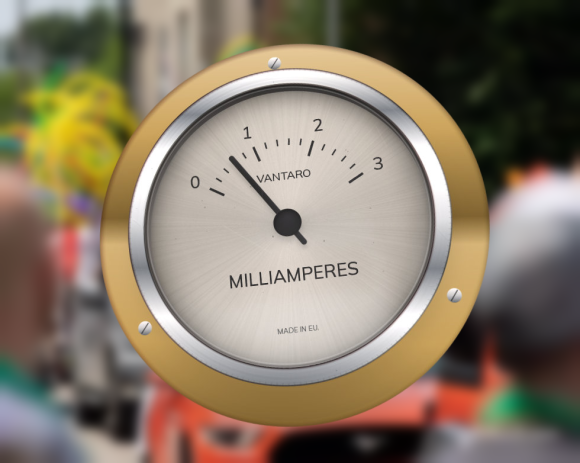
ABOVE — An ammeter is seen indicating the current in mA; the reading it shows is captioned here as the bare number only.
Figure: 0.6
